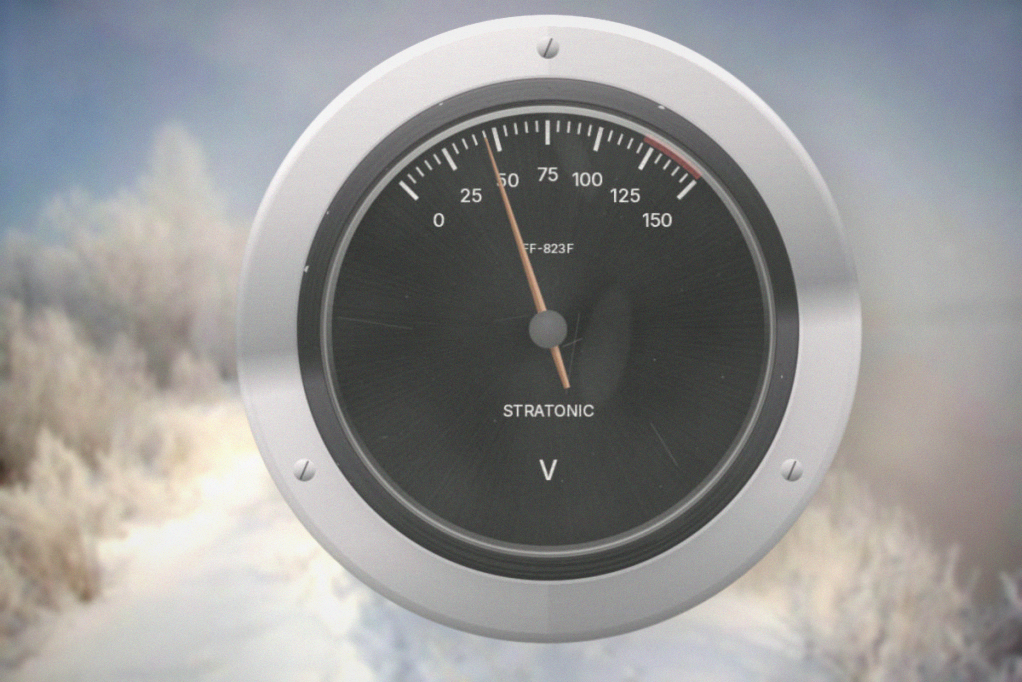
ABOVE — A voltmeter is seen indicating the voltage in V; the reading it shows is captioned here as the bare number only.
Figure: 45
